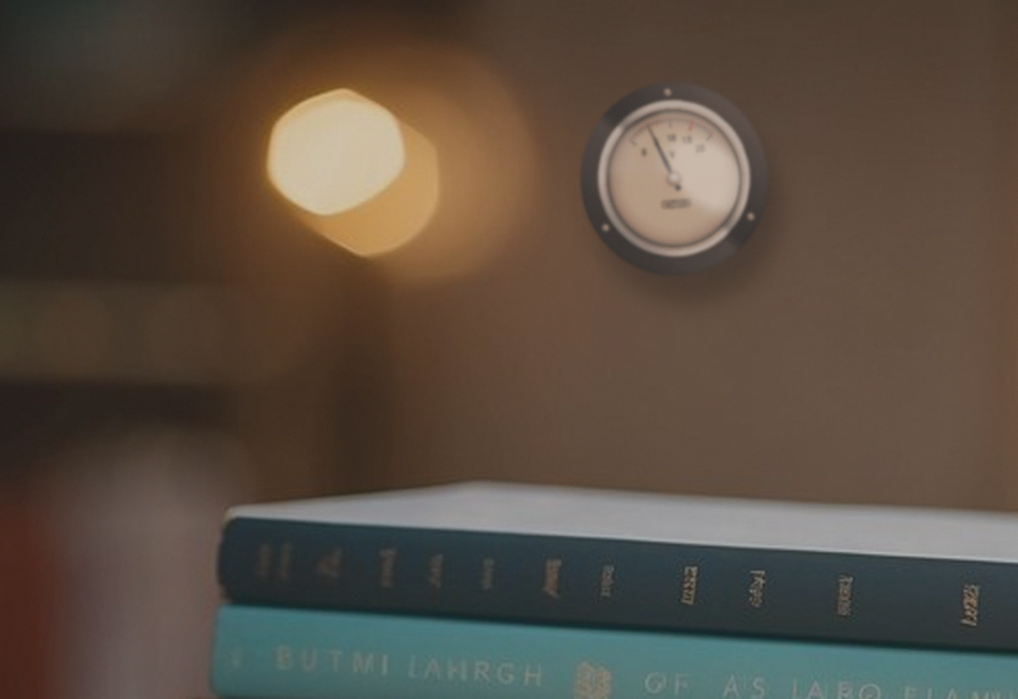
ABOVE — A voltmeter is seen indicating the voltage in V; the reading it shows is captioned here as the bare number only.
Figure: 5
